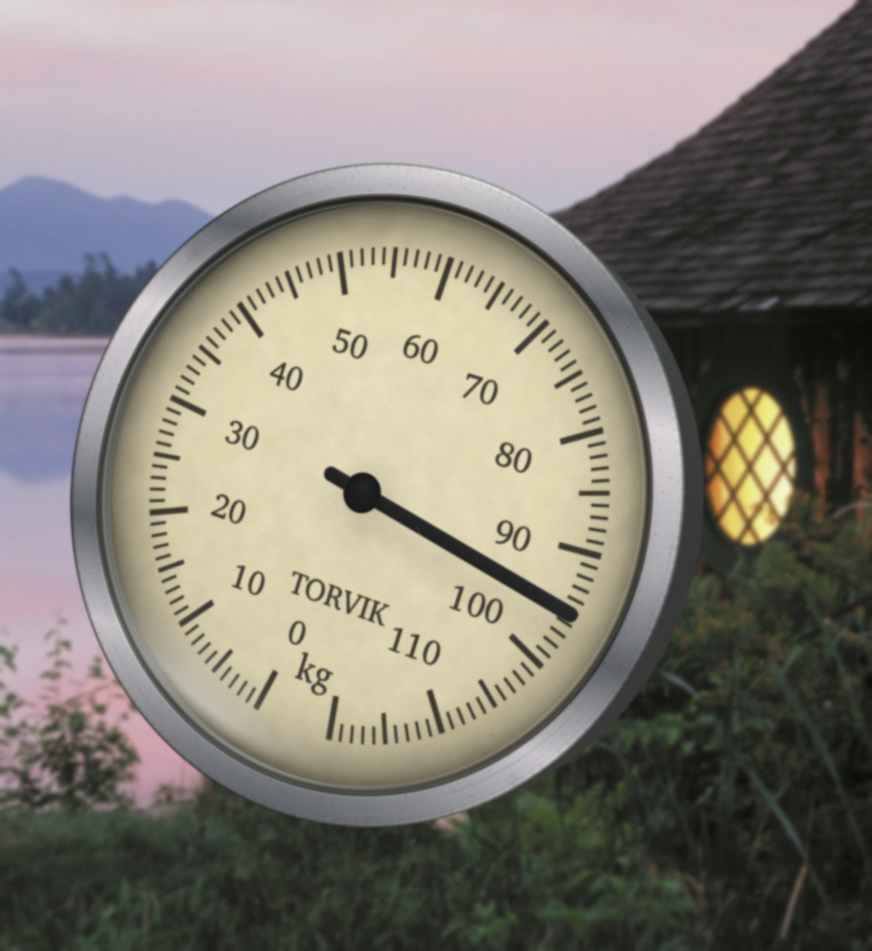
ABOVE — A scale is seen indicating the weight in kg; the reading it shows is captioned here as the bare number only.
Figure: 95
